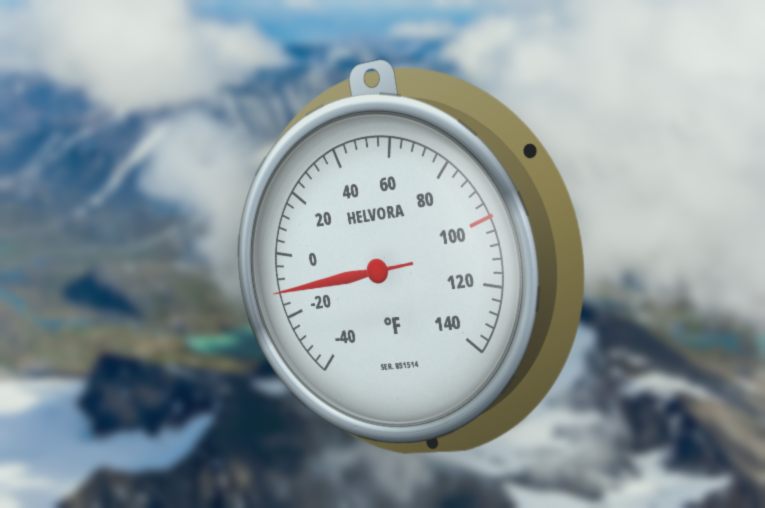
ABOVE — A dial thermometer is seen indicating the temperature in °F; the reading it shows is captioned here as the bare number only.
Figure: -12
